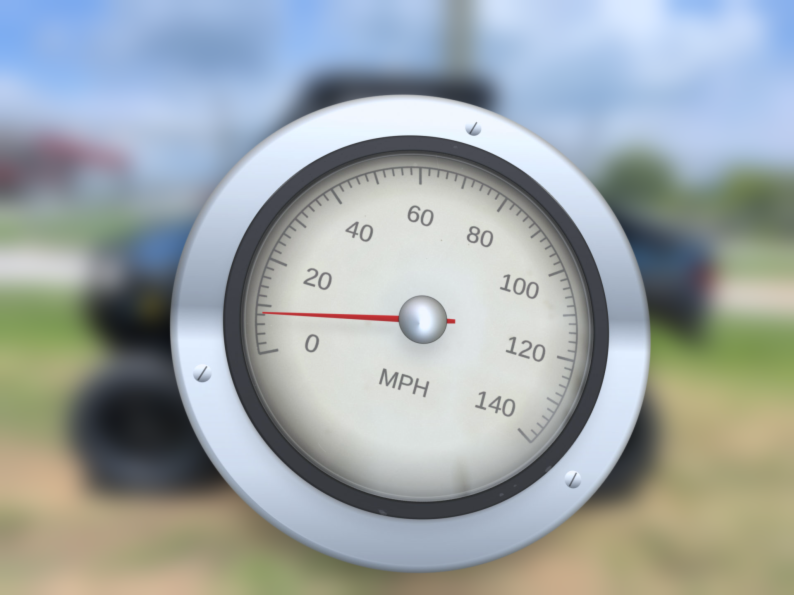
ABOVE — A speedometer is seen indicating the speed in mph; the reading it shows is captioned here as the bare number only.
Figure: 8
